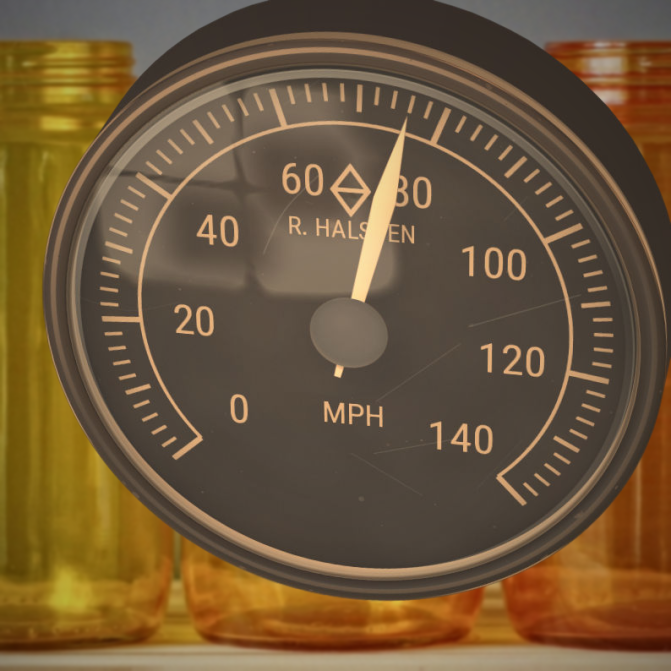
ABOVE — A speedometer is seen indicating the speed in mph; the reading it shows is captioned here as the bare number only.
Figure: 76
